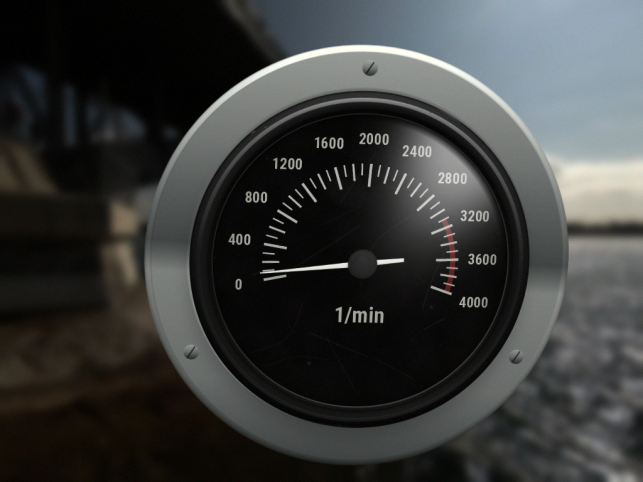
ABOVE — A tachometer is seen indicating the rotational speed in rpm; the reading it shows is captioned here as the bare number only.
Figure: 100
